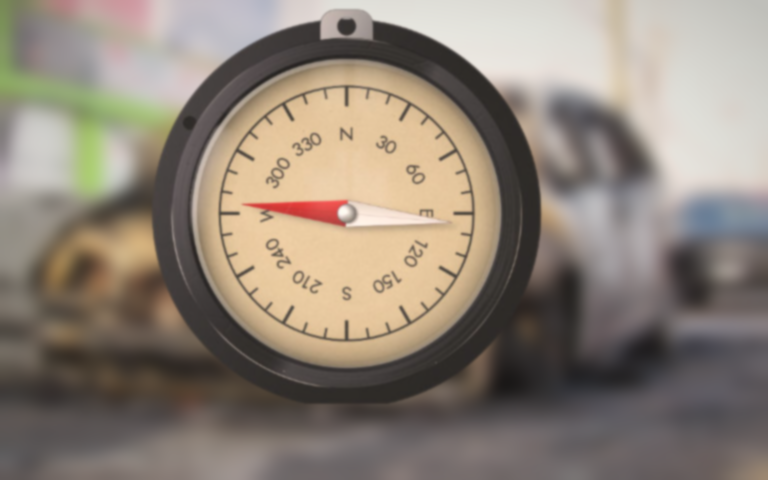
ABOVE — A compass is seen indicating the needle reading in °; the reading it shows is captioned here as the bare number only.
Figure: 275
